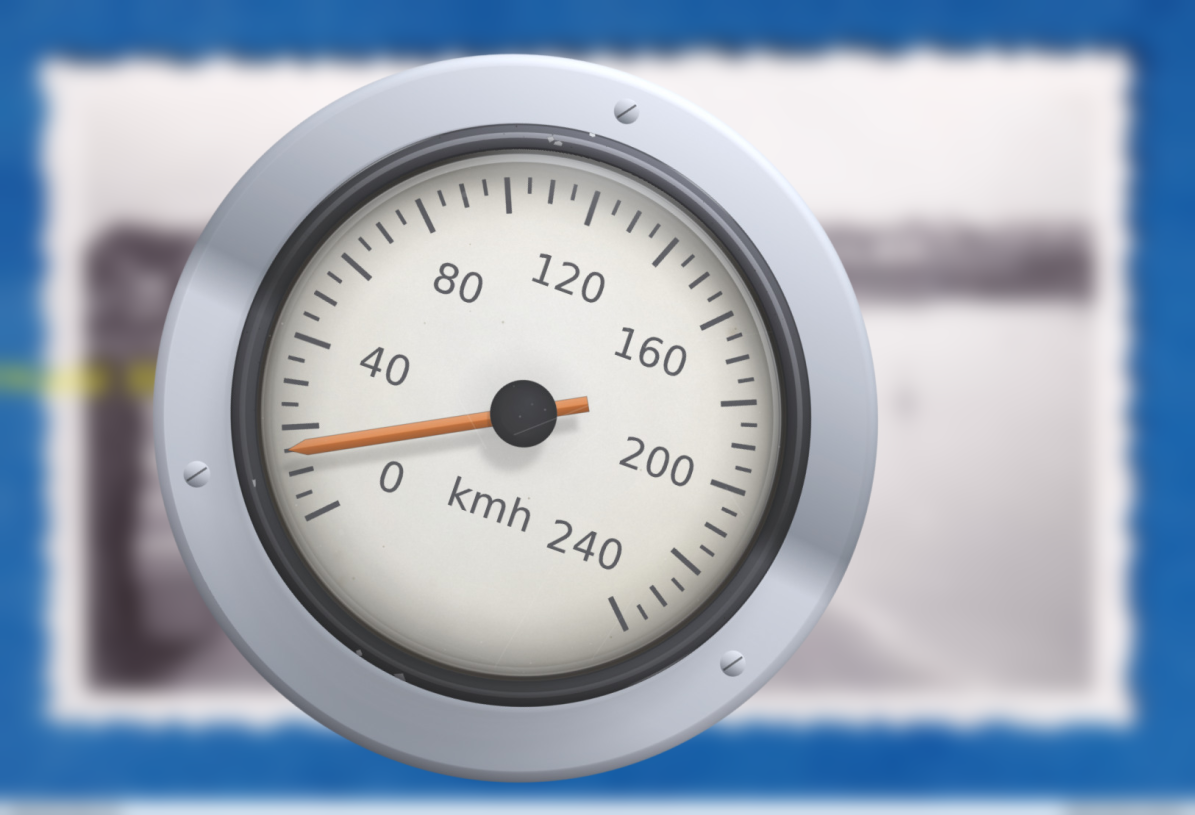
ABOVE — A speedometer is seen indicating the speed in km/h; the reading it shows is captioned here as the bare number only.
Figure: 15
